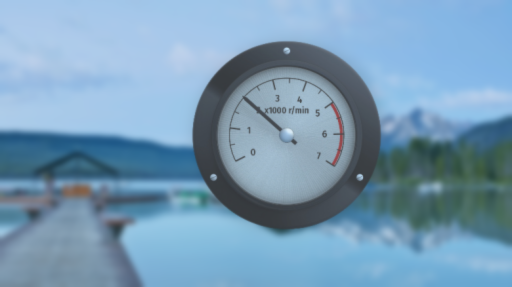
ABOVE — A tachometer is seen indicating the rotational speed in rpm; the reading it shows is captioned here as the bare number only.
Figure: 2000
